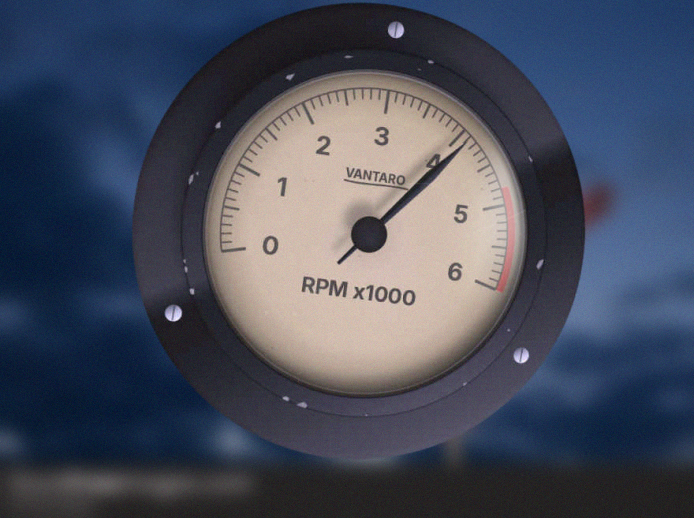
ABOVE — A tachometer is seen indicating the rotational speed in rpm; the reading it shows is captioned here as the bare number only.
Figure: 4100
